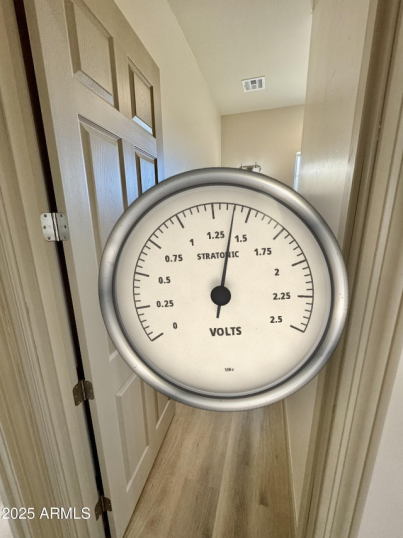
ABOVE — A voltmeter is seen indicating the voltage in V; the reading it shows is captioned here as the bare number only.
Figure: 1.4
